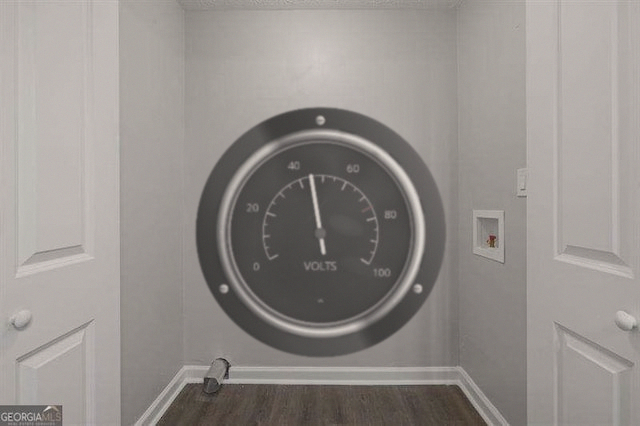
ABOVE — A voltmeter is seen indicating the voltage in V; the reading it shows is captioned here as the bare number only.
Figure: 45
